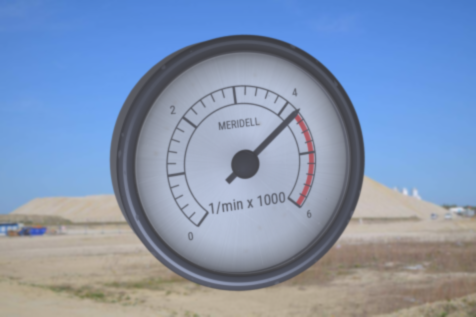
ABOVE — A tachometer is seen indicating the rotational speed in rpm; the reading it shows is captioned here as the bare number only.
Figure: 4200
